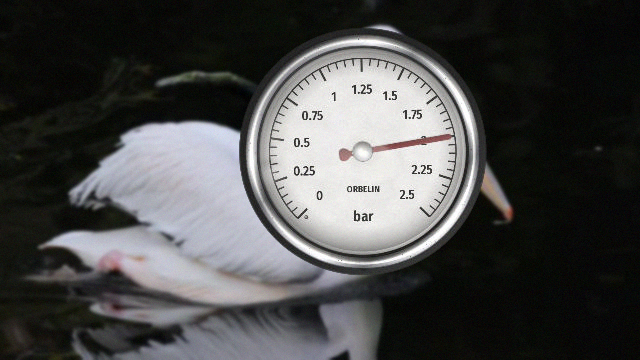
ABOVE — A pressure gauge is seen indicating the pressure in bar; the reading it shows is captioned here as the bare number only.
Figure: 2
